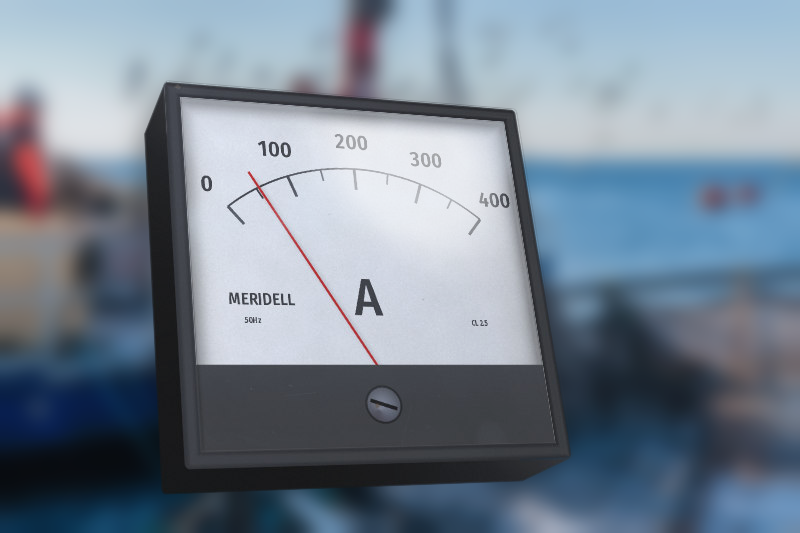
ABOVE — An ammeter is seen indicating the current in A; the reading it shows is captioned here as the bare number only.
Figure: 50
